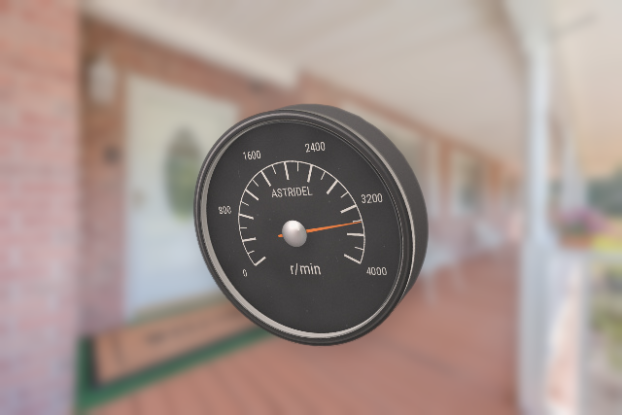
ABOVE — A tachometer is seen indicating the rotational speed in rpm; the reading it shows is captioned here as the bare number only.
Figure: 3400
